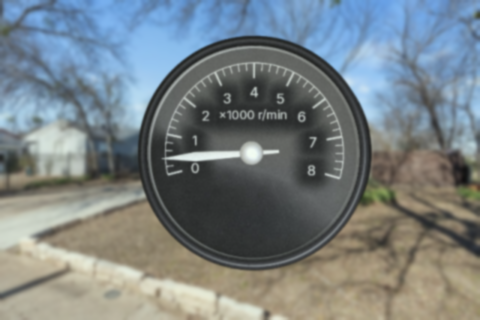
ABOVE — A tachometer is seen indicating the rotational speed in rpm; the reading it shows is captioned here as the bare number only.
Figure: 400
